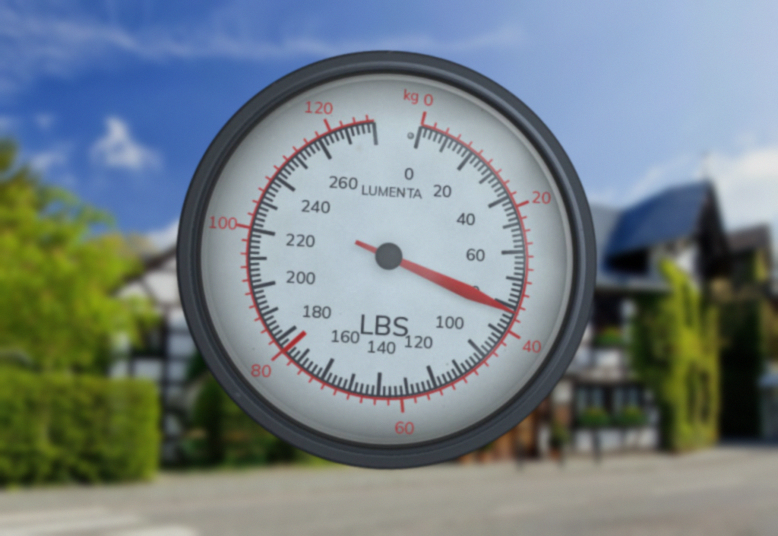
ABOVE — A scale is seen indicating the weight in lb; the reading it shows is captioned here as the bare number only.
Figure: 82
